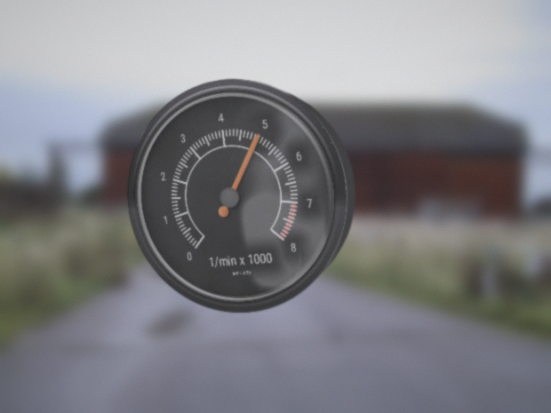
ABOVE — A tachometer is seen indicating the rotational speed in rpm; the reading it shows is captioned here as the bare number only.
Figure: 5000
